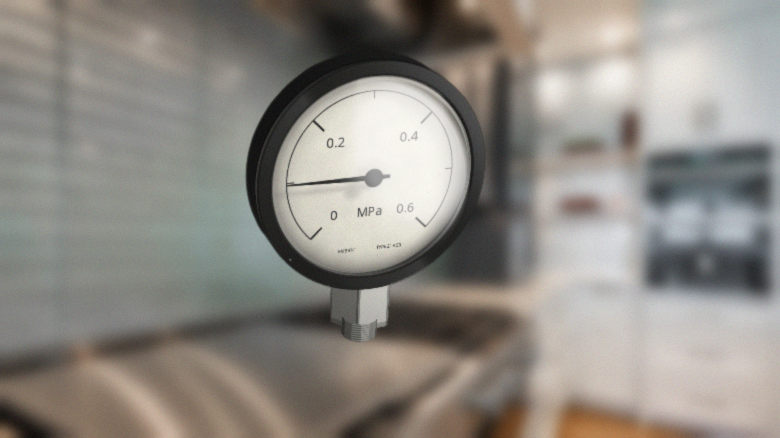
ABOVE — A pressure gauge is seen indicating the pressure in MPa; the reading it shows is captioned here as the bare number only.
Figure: 0.1
